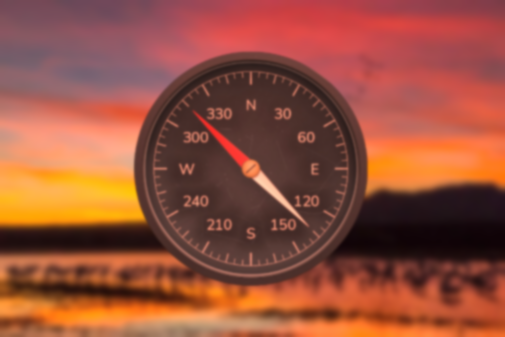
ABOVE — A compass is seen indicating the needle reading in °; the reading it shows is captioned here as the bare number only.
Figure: 315
